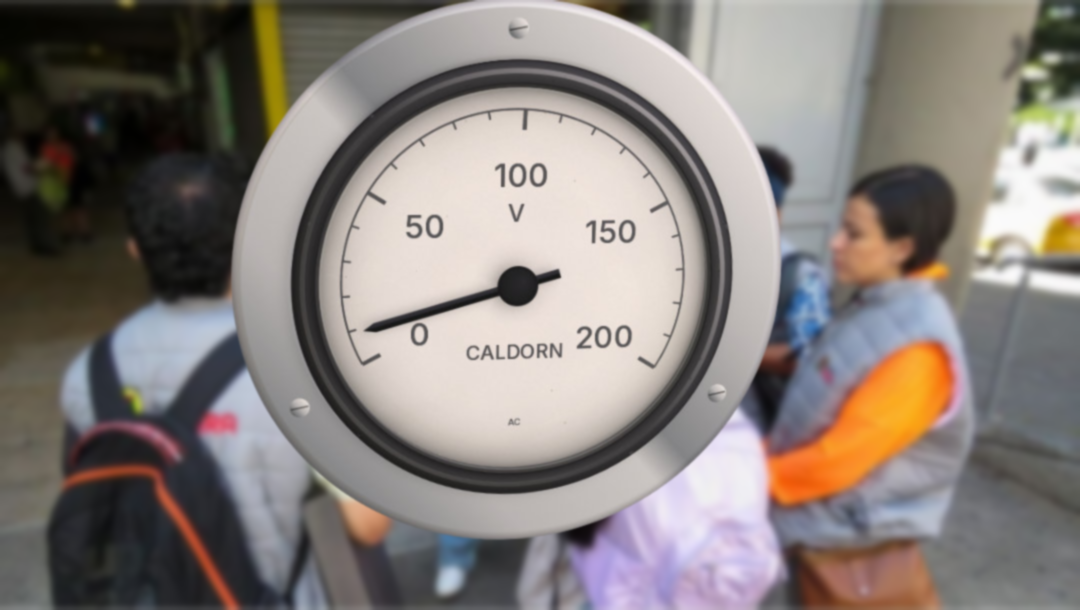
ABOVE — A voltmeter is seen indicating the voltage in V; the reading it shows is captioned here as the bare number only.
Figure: 10
